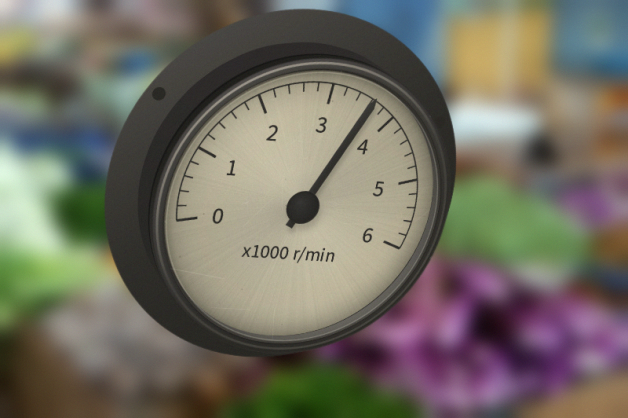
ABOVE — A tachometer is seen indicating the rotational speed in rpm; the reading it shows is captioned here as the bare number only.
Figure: 3600
